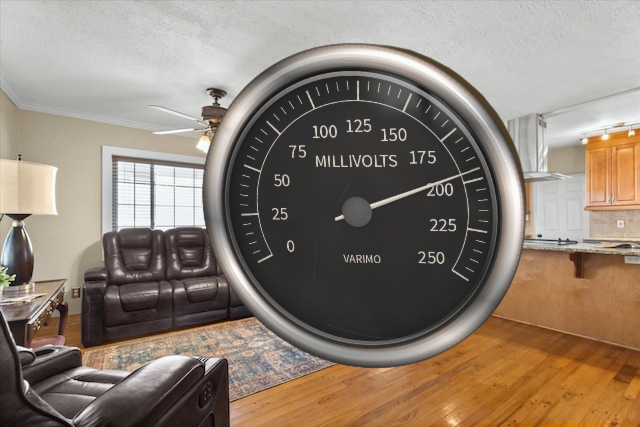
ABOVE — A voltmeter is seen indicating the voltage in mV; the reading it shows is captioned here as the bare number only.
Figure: 195
